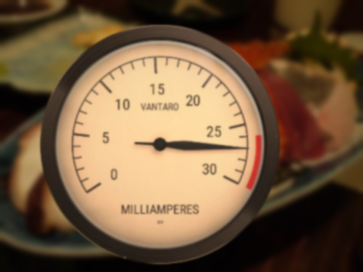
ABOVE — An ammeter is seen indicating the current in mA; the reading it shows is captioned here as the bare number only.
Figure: 27
